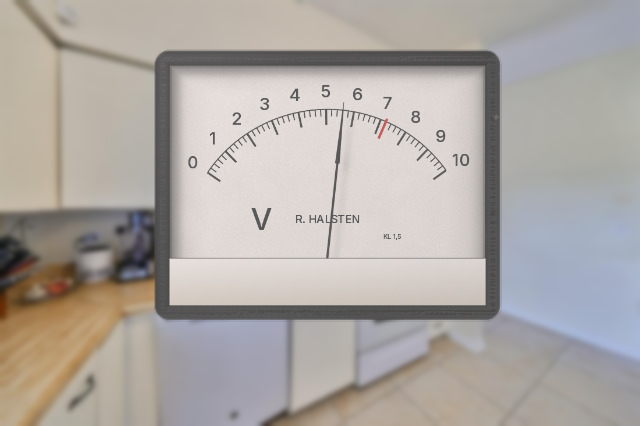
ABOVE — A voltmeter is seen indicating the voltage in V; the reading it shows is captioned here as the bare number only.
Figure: 5.6
